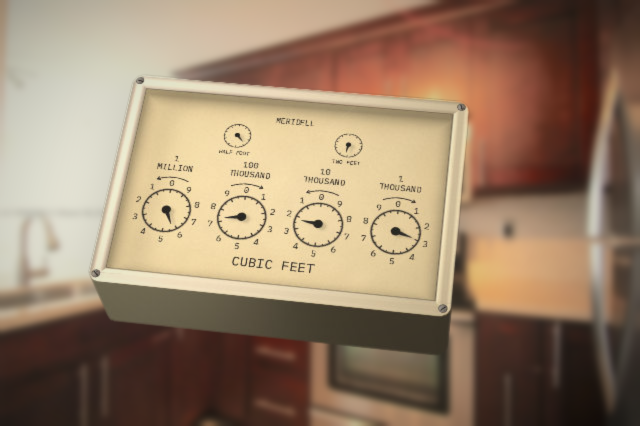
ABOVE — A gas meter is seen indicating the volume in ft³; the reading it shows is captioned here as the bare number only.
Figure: 572300
